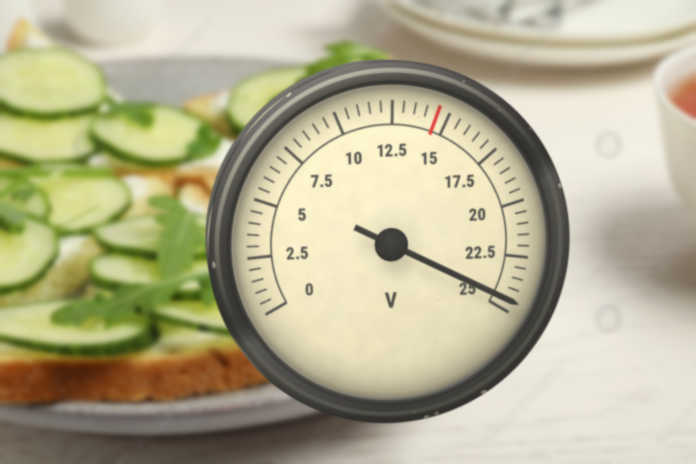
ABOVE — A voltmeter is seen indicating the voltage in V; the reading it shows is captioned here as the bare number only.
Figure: 24.5
